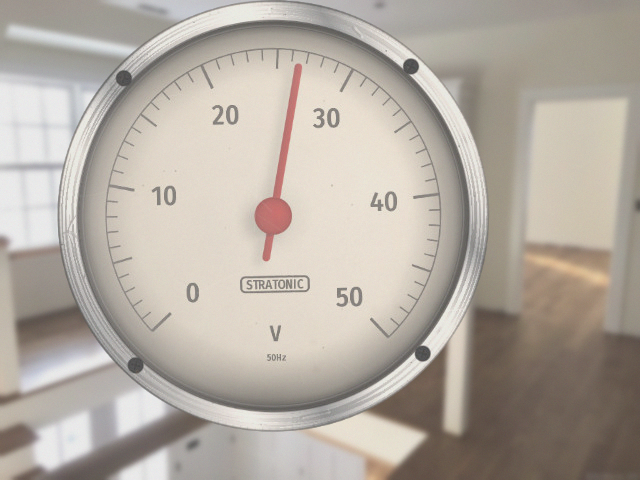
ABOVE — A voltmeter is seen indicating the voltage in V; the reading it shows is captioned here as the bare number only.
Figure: 26.5
